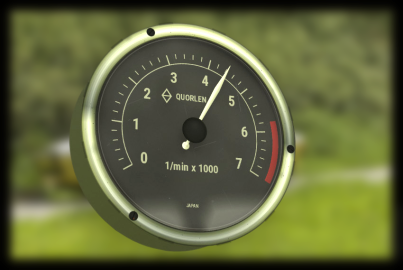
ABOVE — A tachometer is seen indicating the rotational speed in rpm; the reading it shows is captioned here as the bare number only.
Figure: 4400
